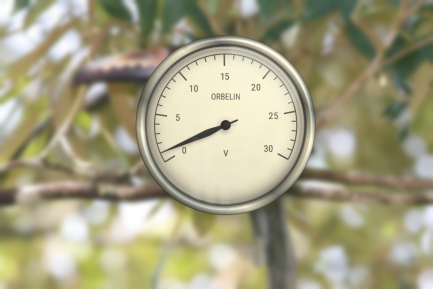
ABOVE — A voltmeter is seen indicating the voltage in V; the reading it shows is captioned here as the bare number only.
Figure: 1
